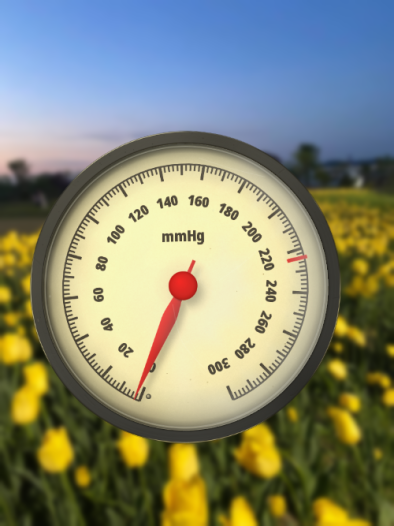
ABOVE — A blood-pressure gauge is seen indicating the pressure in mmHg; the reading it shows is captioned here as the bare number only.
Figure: 2
